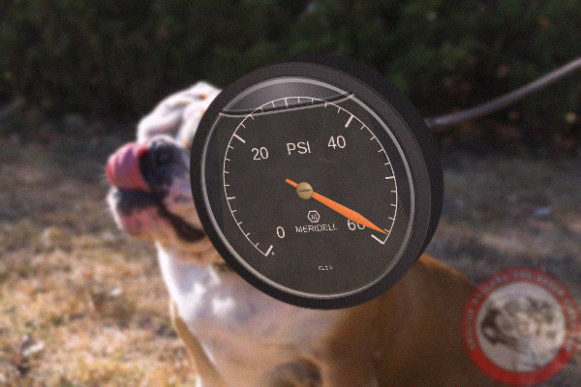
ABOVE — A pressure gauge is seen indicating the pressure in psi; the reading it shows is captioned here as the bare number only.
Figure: 58
